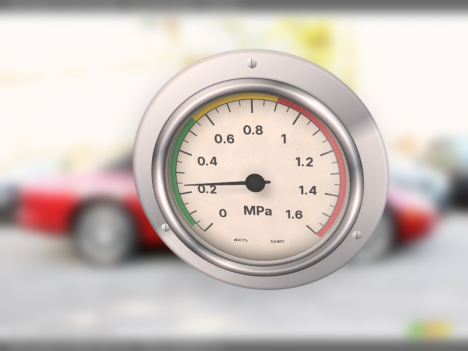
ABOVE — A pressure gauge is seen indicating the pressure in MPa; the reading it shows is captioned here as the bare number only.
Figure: 0.25
